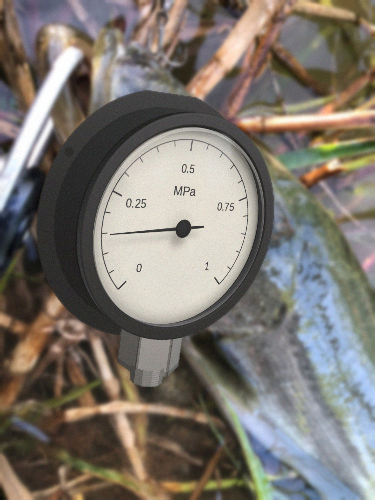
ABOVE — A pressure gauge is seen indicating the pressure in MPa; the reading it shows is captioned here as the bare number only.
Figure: 0.15
